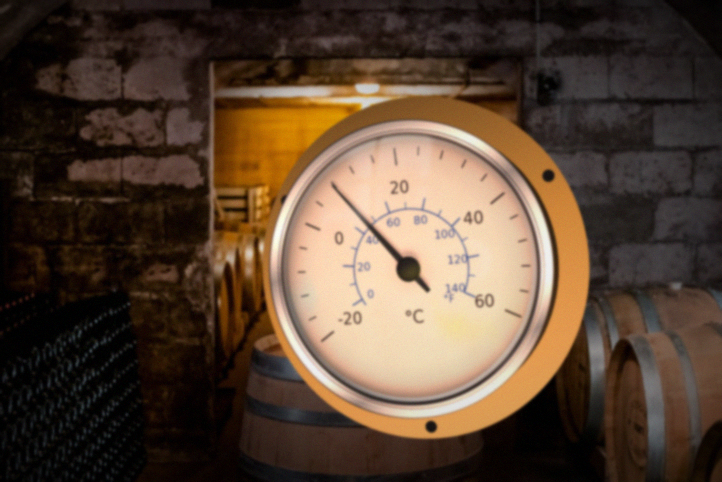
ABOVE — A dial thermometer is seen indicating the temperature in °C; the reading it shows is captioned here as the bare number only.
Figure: 8
